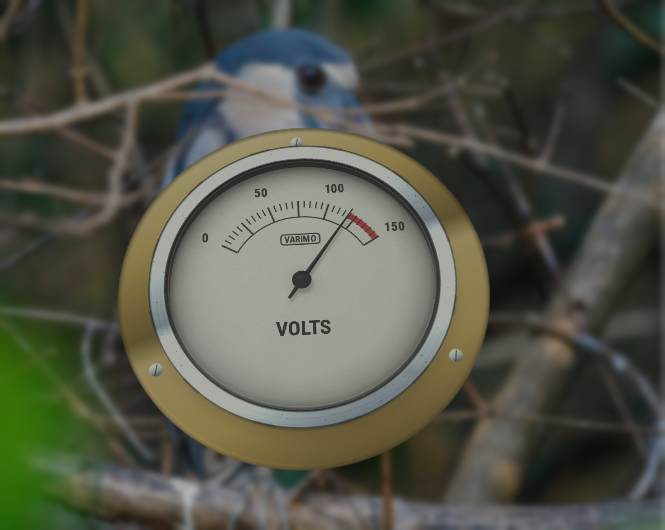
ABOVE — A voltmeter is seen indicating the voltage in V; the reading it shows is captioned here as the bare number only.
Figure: 120
